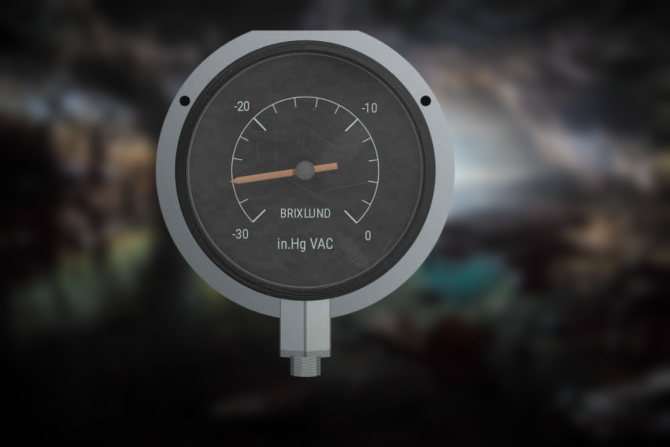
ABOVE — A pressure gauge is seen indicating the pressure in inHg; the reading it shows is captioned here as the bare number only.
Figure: -26
